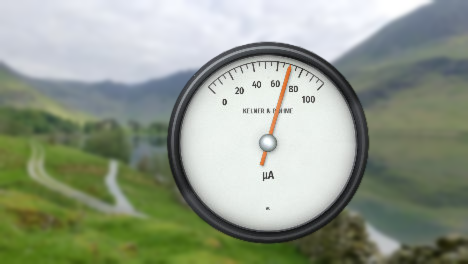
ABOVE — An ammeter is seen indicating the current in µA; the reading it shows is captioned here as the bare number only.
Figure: 70
